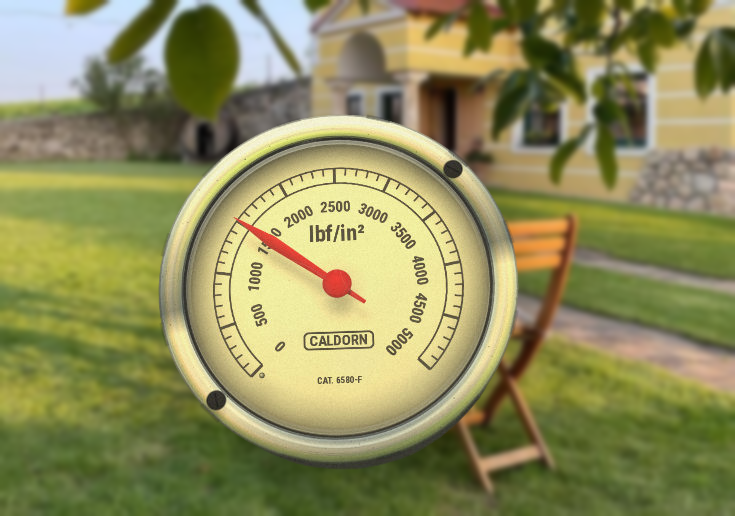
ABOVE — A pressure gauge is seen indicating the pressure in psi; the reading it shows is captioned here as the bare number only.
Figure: 1500
